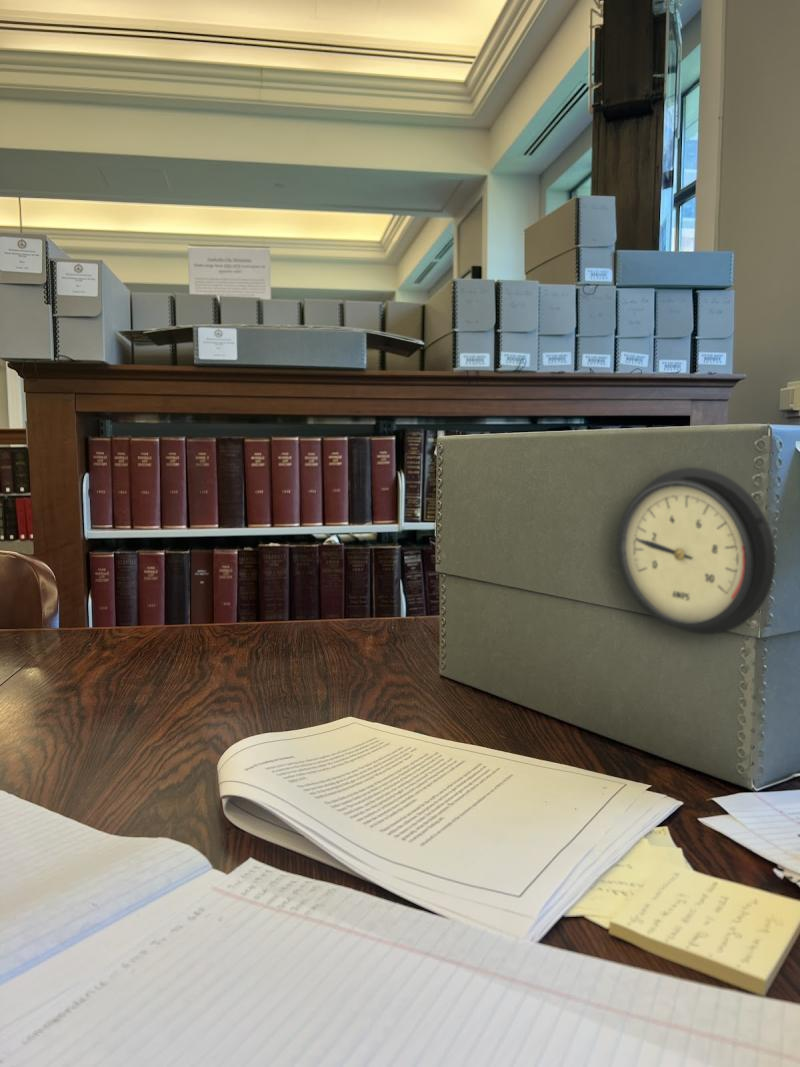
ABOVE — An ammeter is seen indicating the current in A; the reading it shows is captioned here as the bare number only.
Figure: 1.5
